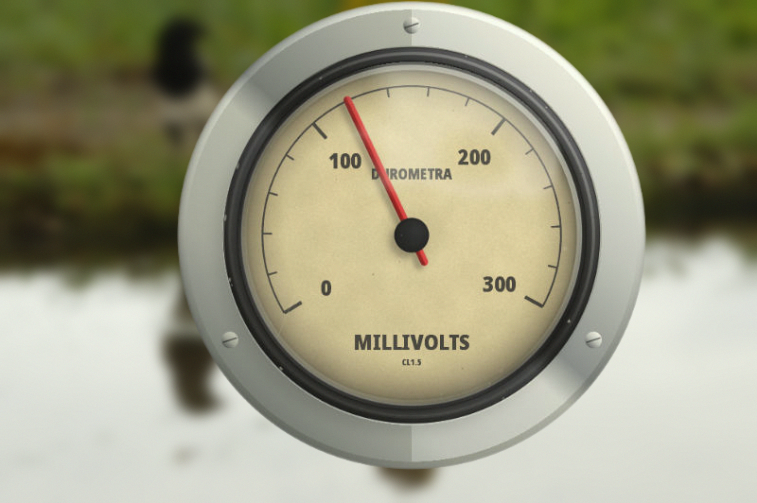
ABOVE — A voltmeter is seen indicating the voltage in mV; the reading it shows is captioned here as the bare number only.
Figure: 120
